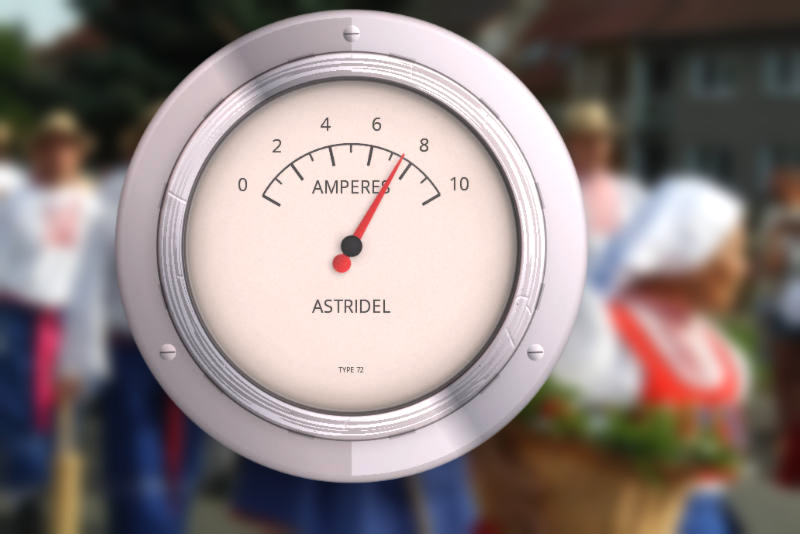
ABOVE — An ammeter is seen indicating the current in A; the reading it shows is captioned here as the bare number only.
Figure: 7.5
